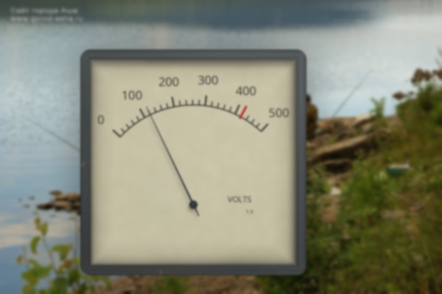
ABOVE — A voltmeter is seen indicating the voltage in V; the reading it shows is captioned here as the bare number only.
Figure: 120
